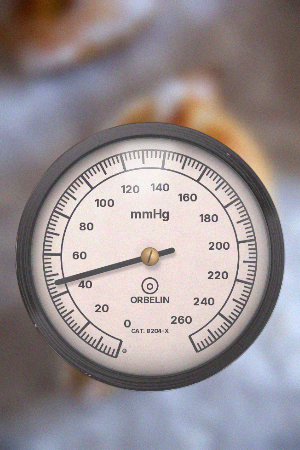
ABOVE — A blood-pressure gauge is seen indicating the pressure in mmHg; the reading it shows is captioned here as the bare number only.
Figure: 46
